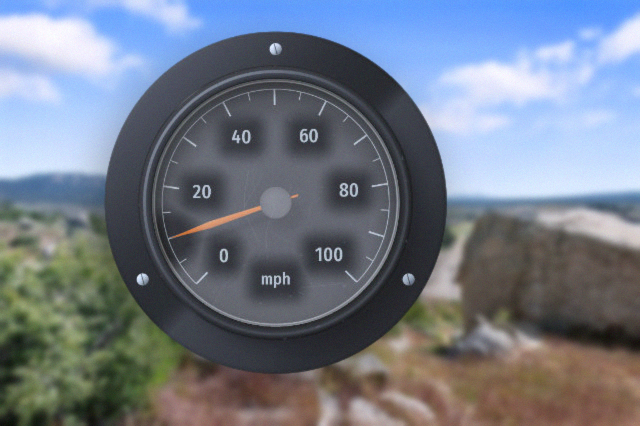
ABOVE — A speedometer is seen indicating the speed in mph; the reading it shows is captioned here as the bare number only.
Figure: 10
